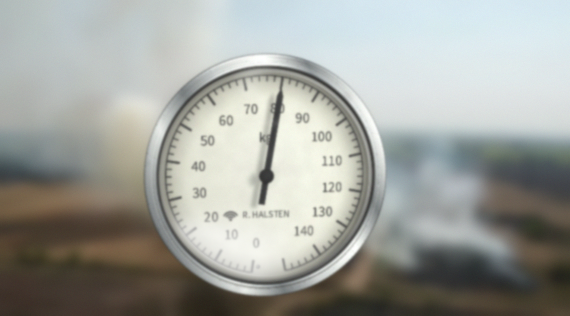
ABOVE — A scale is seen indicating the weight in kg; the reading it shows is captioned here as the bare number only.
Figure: 80
